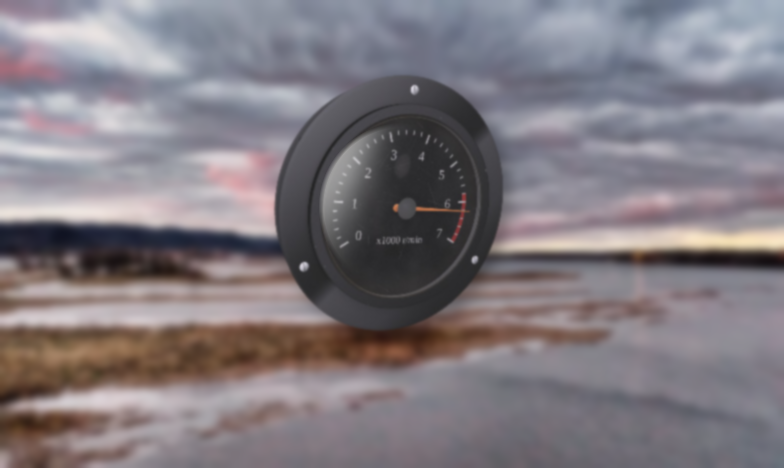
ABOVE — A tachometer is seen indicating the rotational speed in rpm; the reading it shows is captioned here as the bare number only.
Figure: 6200
